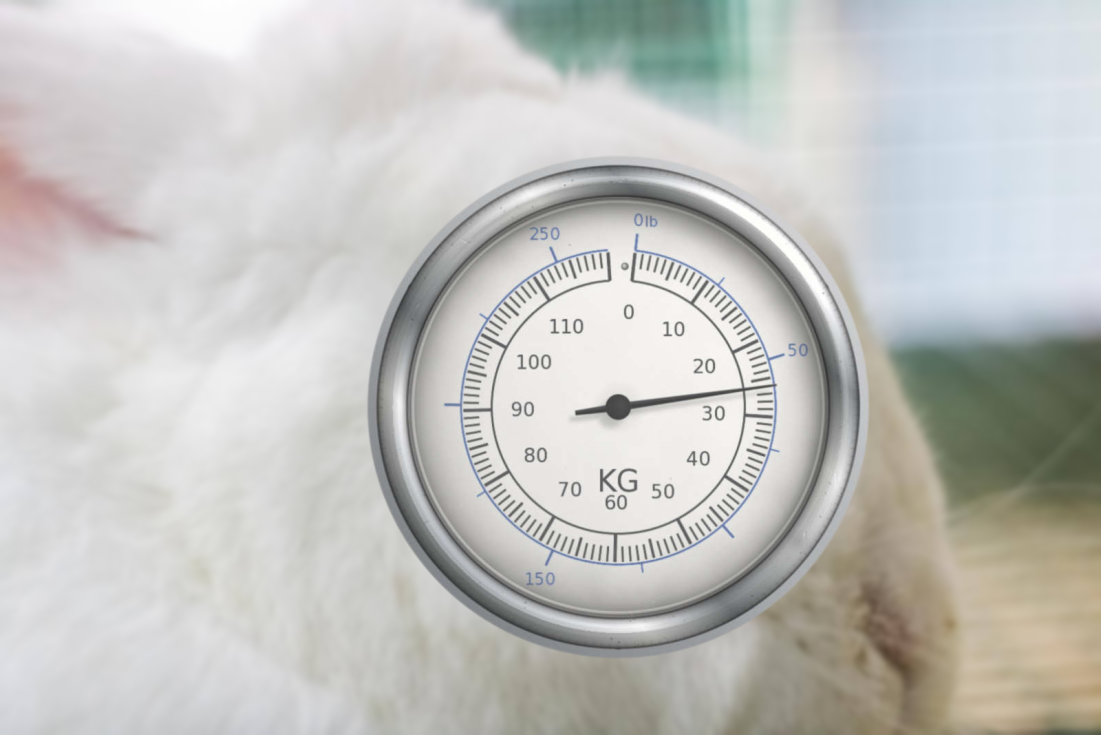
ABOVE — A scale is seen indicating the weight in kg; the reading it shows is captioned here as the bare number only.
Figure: 26
